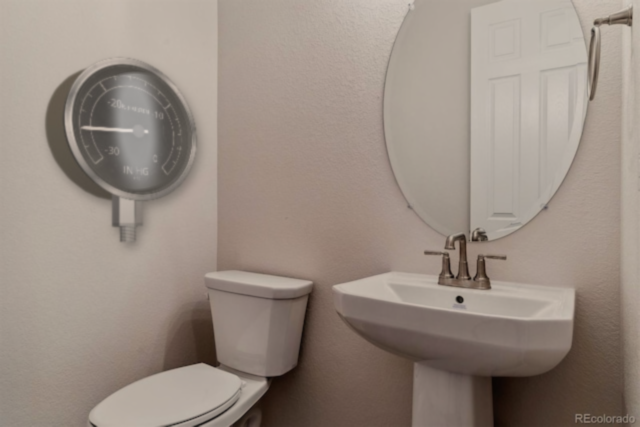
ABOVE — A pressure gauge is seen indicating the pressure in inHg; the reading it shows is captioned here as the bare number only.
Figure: -26
